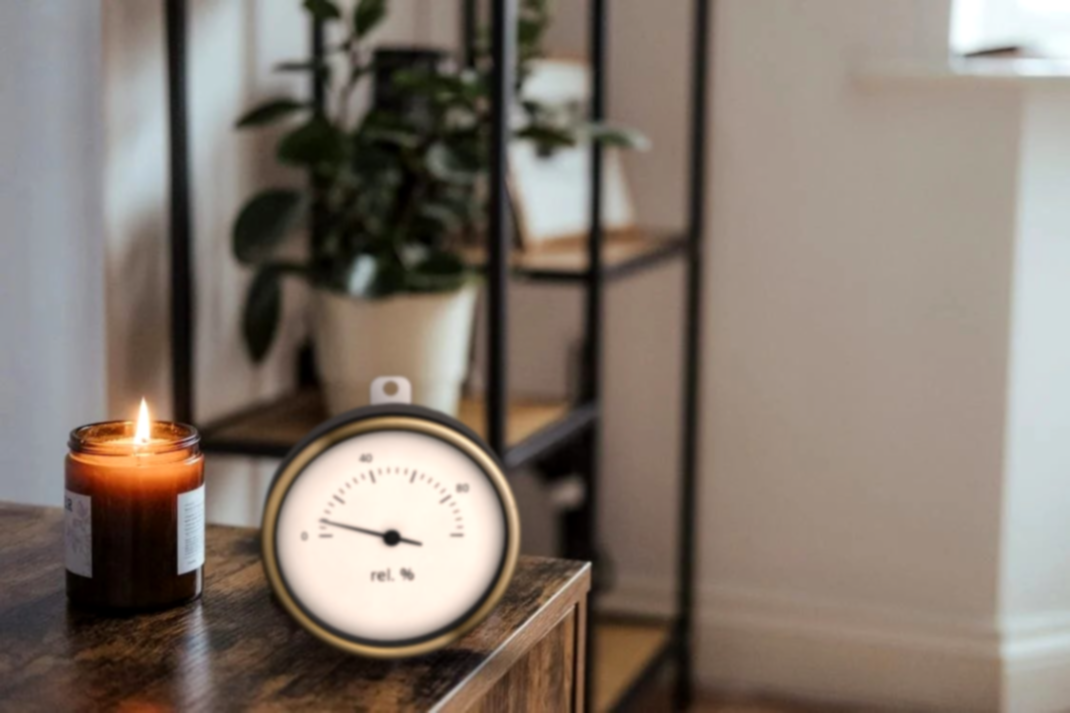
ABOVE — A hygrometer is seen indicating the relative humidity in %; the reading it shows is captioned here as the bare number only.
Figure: 8
